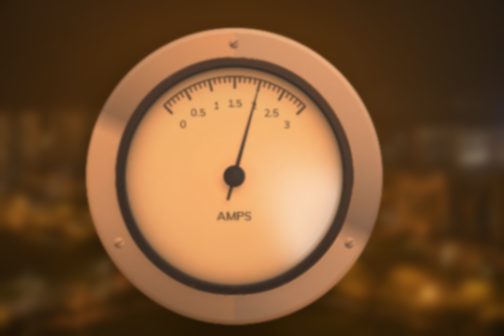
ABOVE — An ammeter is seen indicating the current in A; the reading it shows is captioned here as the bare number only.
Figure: 2
